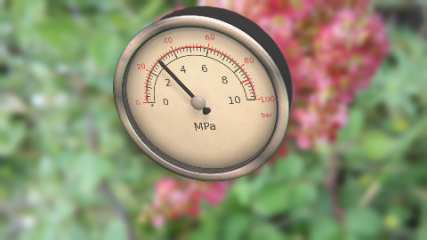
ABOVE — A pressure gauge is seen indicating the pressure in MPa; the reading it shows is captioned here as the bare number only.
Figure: 3
